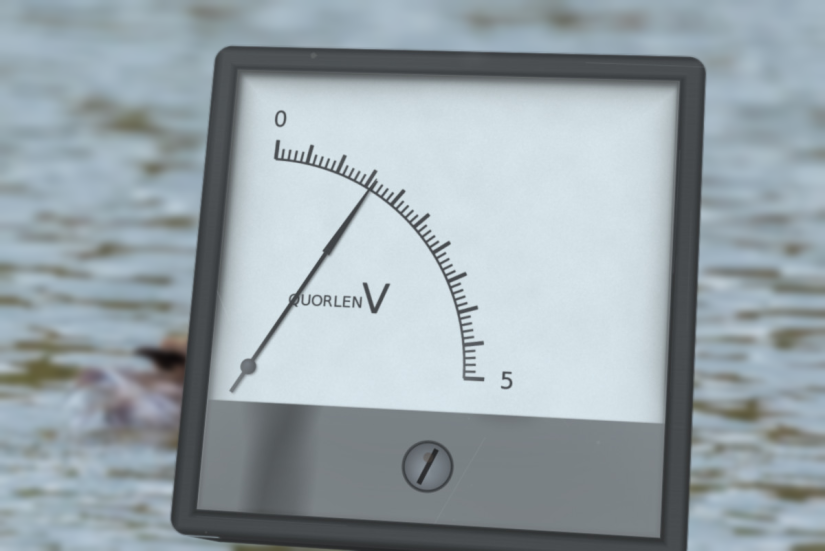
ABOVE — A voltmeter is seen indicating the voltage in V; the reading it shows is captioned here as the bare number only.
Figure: 1.6
